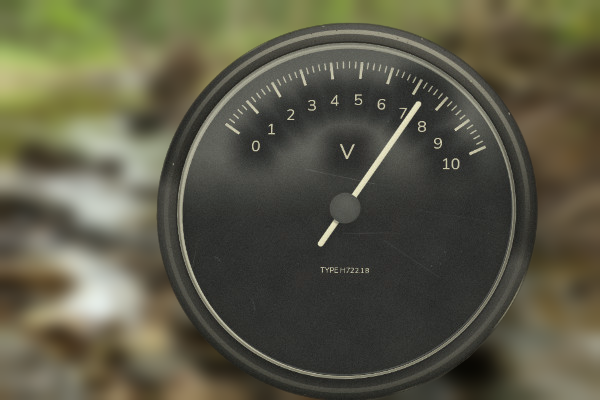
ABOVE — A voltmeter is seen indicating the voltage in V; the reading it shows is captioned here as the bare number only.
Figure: 7.4
